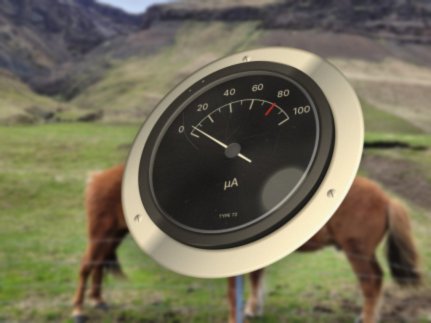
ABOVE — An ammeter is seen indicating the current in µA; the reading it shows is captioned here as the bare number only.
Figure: 5
